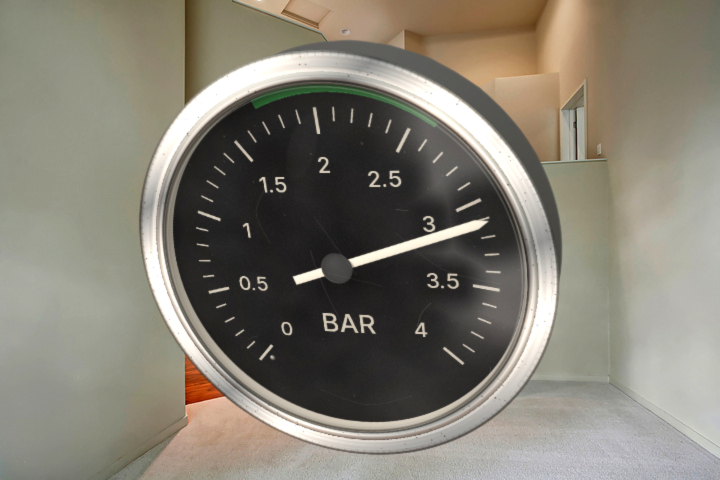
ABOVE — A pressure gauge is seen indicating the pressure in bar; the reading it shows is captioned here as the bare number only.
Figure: 3.1
